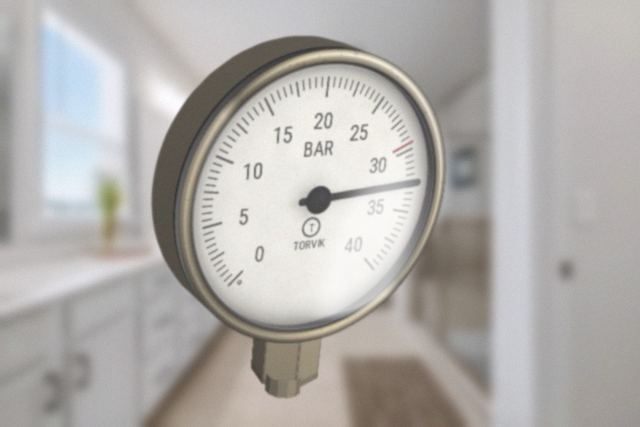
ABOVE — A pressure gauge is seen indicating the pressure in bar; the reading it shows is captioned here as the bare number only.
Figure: 32.5
